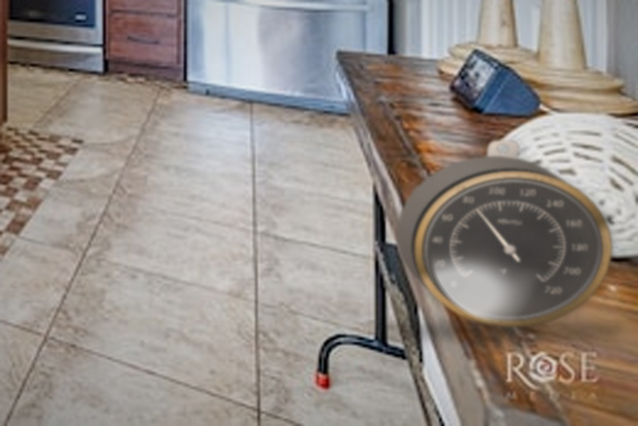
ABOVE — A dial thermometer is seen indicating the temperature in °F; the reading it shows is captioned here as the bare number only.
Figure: 80
